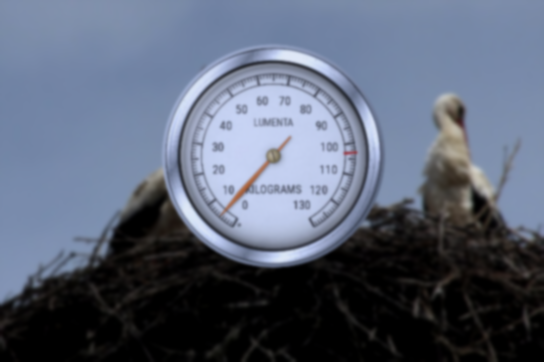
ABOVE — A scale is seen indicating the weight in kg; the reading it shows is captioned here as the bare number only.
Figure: 5
